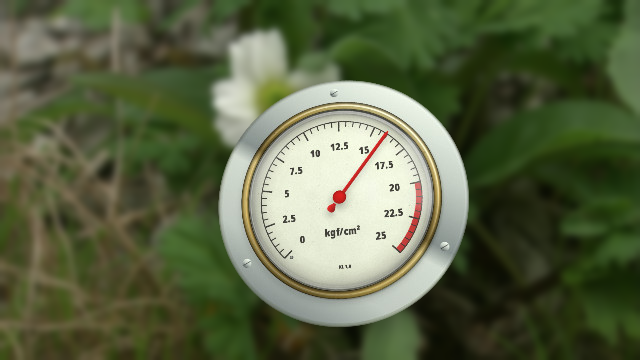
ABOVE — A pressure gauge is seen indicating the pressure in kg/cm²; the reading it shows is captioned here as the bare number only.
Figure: 16
